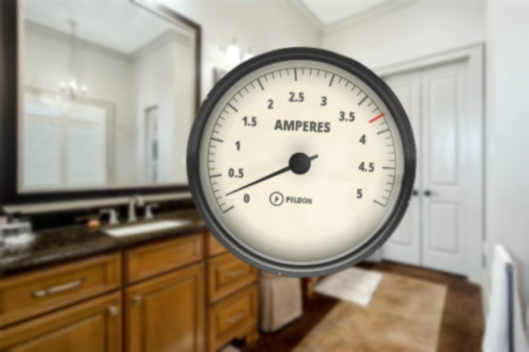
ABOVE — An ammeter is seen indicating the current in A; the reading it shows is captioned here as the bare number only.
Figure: 0.2
